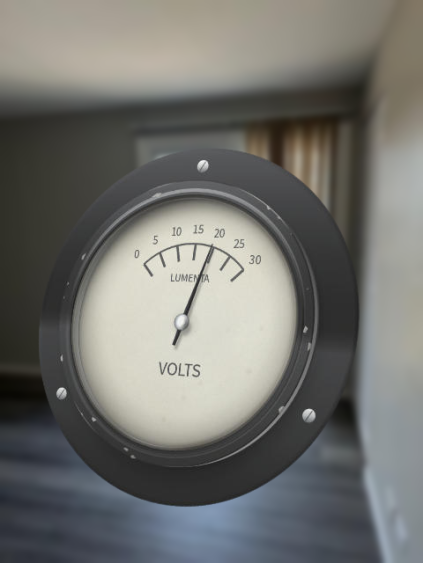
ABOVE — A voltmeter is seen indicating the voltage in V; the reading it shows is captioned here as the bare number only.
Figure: 20
